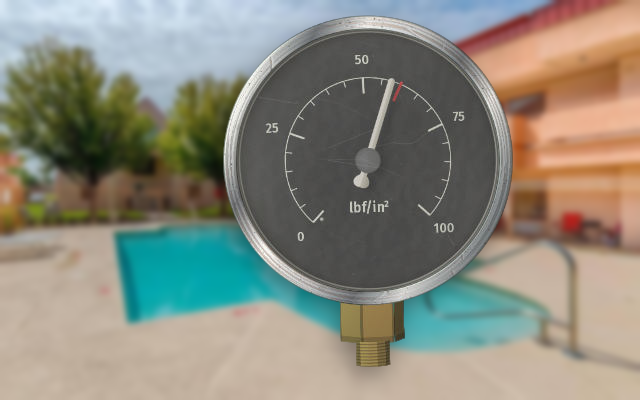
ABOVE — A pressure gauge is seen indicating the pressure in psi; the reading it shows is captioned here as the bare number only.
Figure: 57.5
